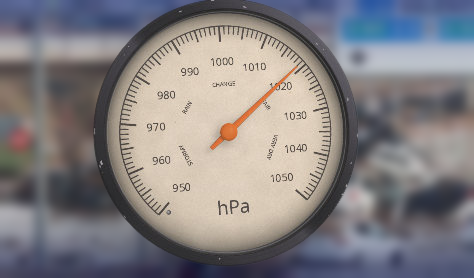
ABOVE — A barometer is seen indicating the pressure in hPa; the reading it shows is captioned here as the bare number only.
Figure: 1019
